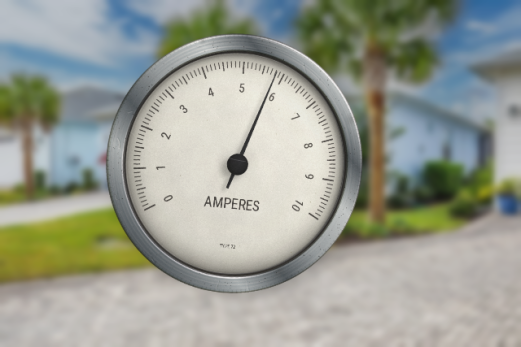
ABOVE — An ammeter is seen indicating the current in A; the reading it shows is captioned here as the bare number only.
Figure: 5.8
